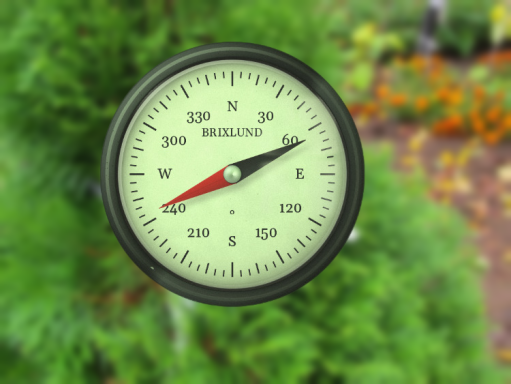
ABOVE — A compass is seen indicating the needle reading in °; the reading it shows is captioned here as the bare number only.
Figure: 245
